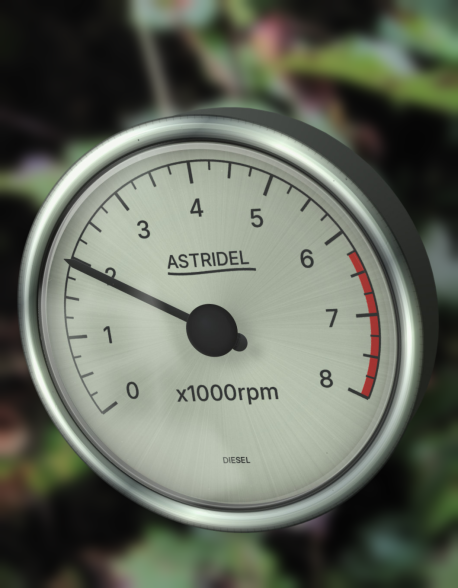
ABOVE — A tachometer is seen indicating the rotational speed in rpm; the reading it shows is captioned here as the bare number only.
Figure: 2000
